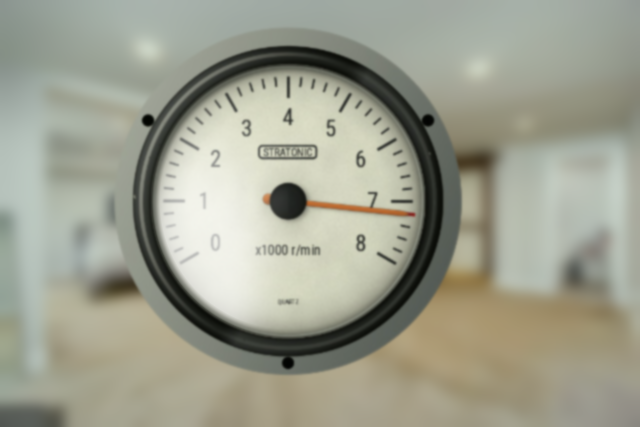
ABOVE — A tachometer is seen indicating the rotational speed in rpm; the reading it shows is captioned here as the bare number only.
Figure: 7200
